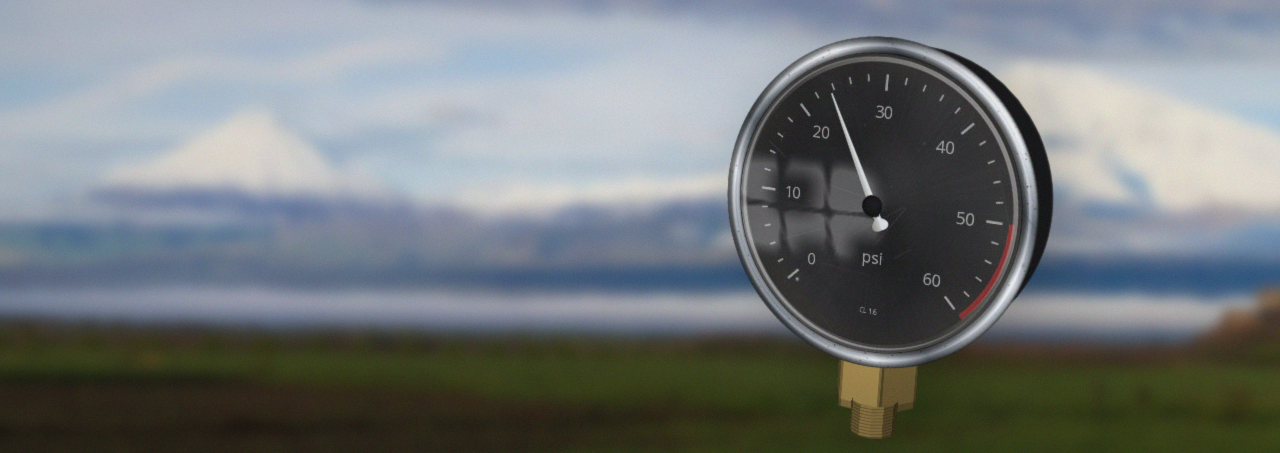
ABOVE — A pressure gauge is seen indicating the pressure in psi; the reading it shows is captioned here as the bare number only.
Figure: 24
